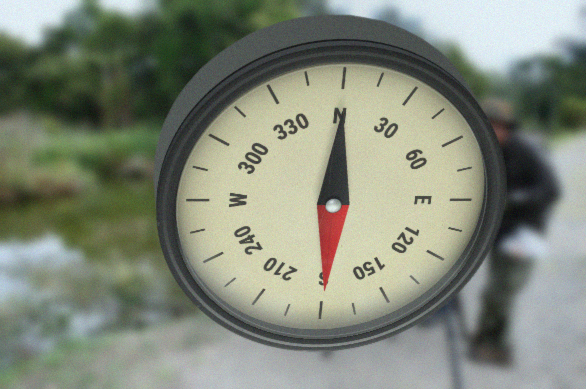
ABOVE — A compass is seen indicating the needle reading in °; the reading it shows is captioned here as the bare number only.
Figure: 180
